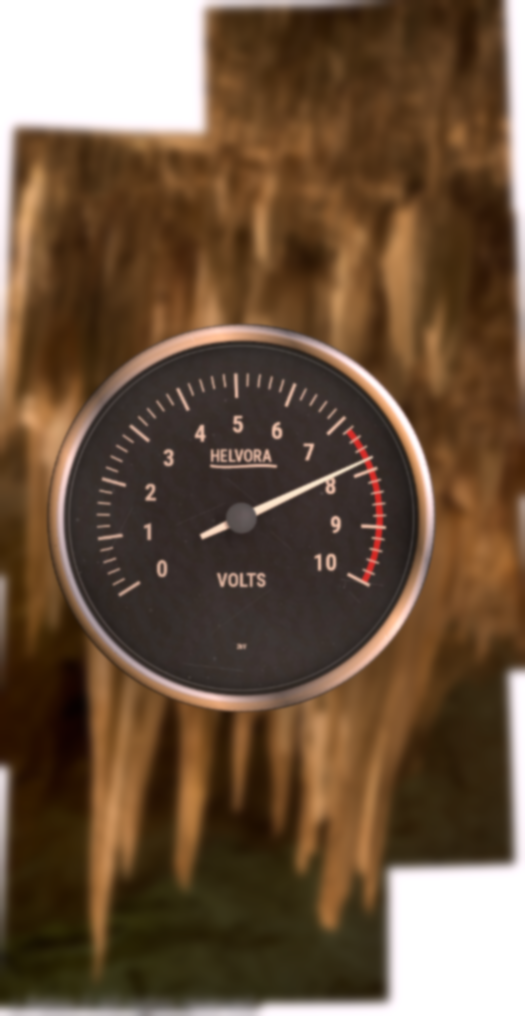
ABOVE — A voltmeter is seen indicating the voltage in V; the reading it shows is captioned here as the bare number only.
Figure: 7.8
